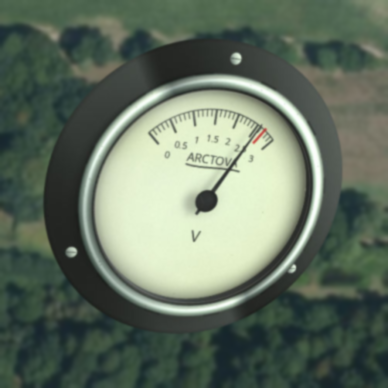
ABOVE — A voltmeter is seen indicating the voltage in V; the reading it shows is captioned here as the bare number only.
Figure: 2.5
